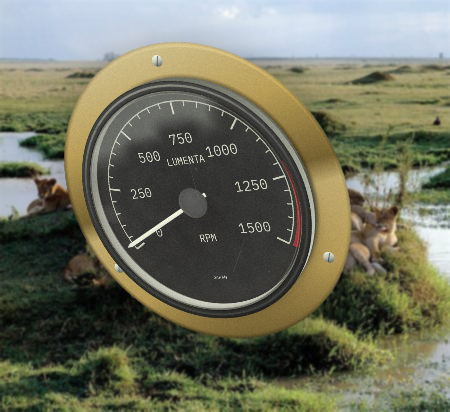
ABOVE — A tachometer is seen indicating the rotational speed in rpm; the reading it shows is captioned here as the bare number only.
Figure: 25
